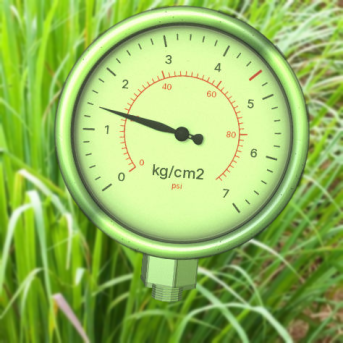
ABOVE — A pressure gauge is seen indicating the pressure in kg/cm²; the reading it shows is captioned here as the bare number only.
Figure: 1.4
